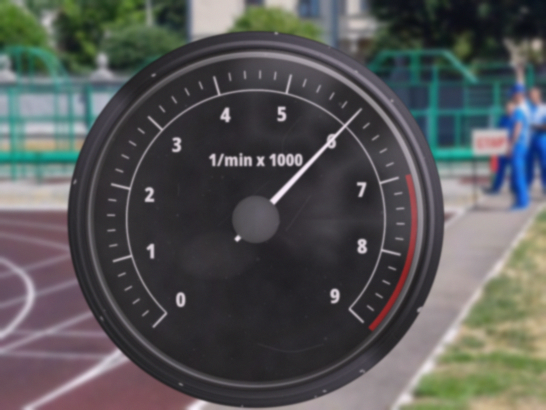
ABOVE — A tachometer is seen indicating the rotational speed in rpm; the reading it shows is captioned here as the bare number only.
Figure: 6000
